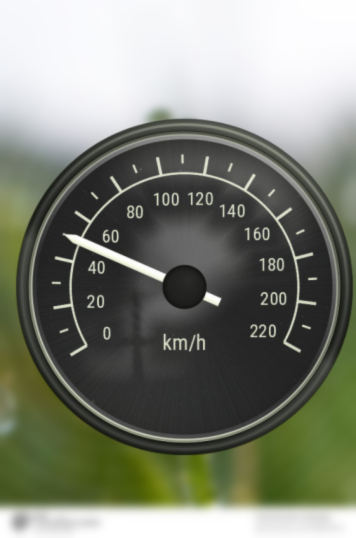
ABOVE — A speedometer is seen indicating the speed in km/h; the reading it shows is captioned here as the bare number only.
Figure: 50
